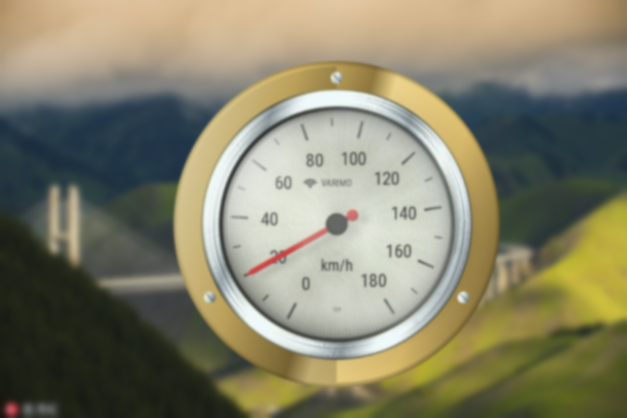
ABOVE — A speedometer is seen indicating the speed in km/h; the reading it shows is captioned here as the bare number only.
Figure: 20
